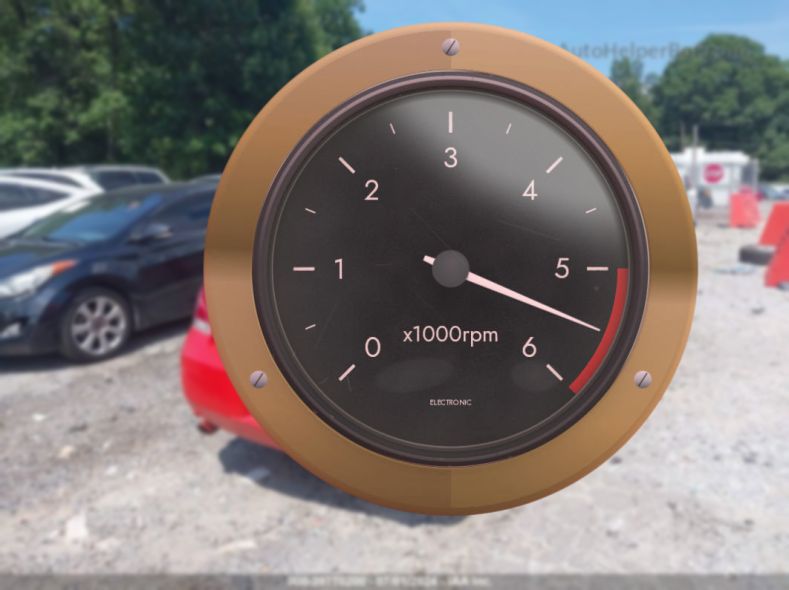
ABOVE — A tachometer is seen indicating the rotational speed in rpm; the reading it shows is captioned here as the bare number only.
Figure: 5500
